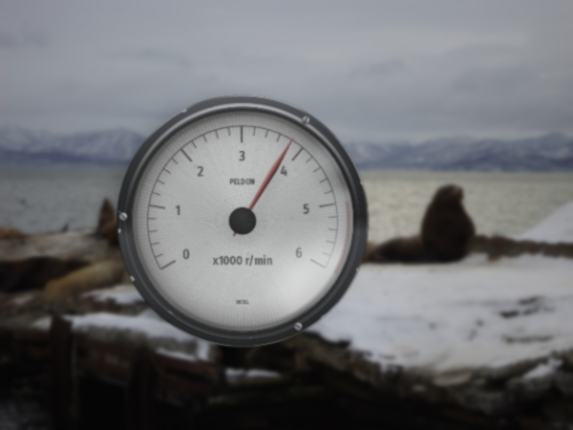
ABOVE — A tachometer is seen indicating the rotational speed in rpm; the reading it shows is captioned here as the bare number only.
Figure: 3800
